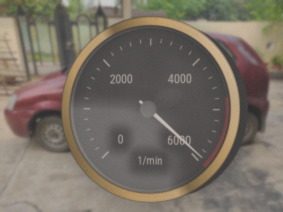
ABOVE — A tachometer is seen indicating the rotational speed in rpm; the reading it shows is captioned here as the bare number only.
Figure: 5900
